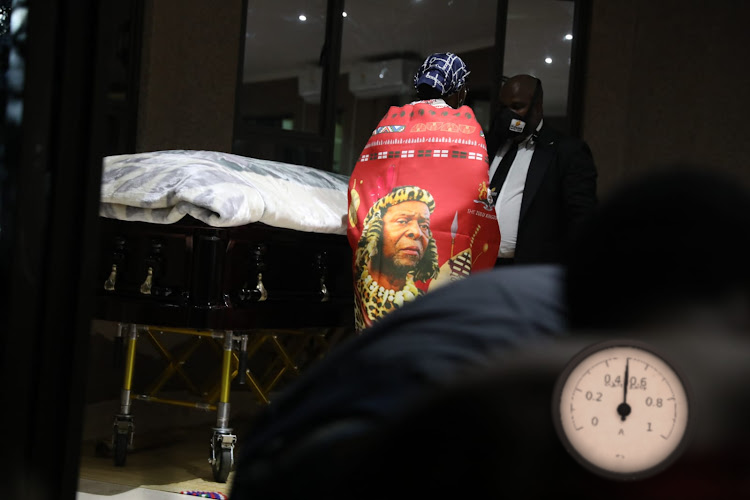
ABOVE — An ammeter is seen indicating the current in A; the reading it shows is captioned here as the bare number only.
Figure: 0.5
